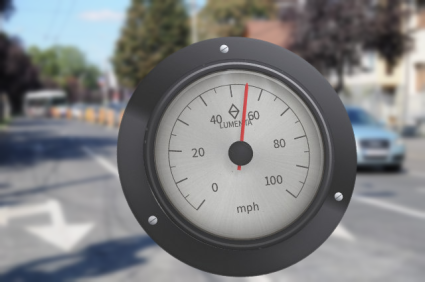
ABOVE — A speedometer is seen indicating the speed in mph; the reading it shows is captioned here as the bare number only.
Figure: 55
